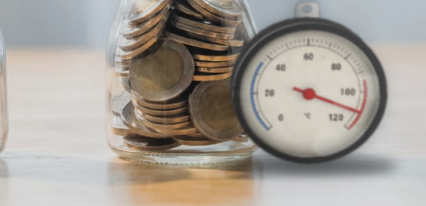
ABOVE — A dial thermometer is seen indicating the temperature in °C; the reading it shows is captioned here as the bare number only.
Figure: 110
